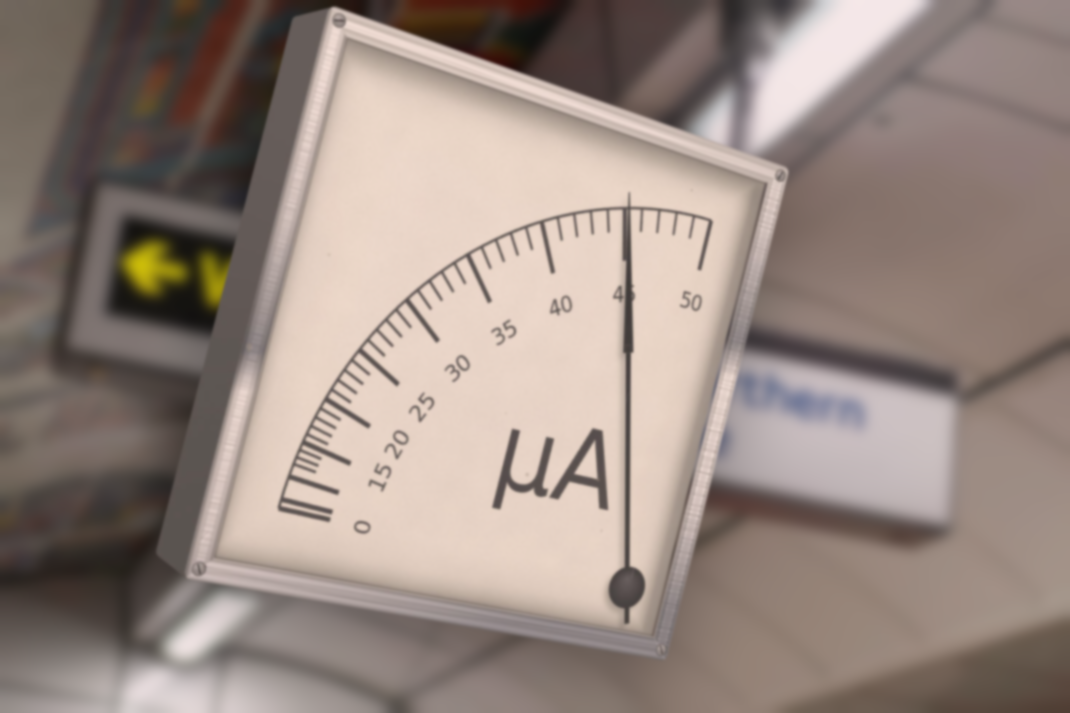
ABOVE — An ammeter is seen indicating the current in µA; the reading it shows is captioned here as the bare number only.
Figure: 45
